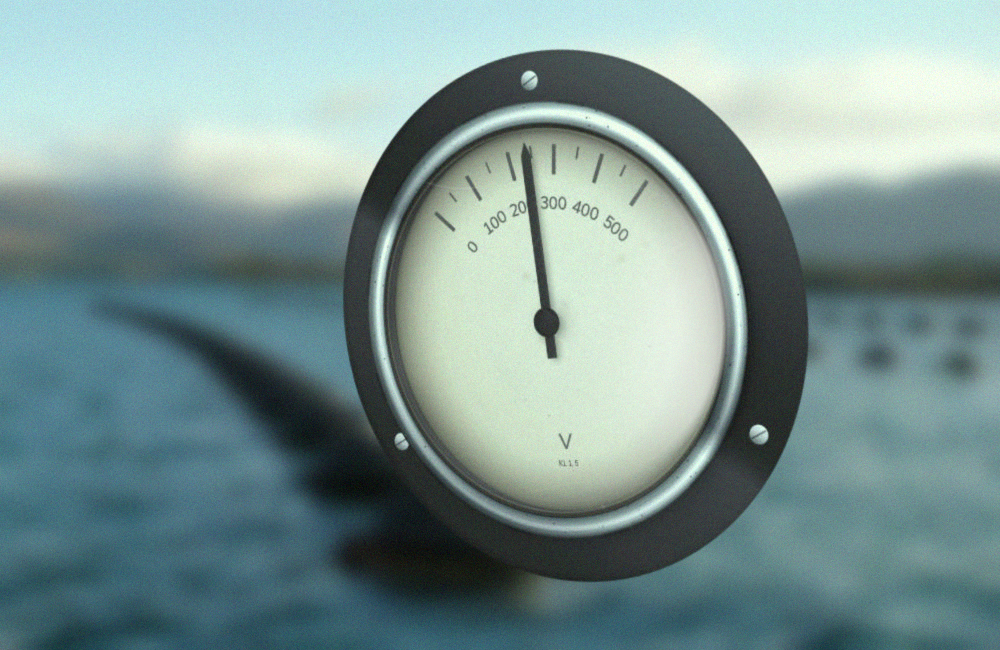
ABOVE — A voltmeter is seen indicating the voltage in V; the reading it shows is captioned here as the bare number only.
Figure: 250
